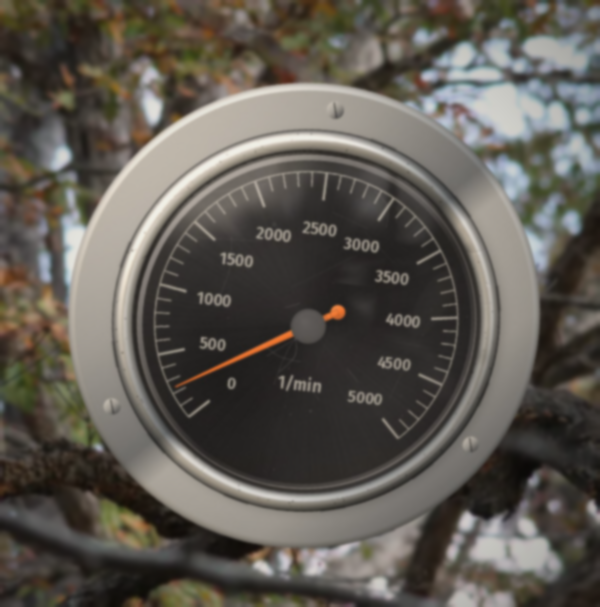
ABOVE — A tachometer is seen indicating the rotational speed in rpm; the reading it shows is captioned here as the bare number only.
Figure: 250
